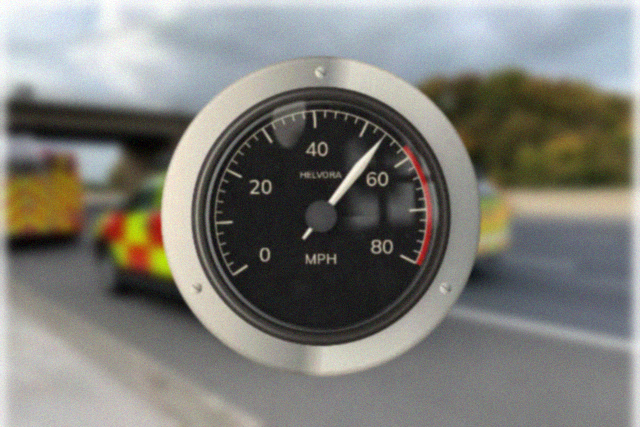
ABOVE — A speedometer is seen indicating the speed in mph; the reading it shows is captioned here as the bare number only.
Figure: 54
